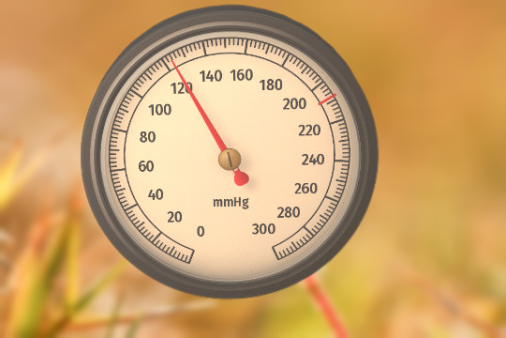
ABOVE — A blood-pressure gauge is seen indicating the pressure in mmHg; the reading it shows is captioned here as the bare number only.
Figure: 124
